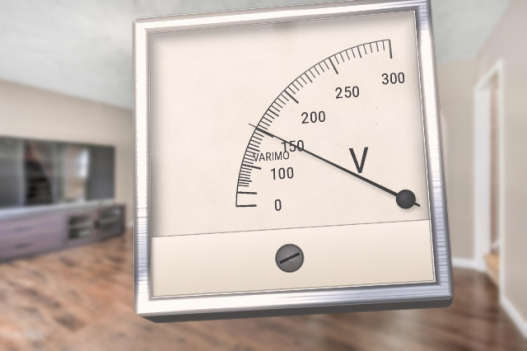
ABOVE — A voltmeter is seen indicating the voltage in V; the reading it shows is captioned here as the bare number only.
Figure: 150
